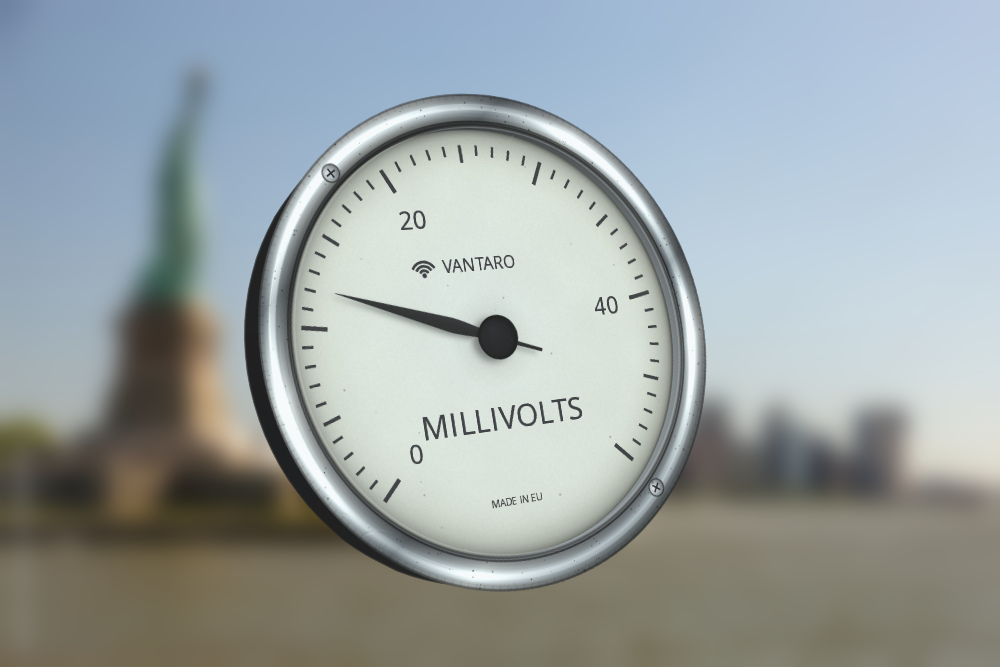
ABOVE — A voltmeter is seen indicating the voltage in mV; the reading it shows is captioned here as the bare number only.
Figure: 12
